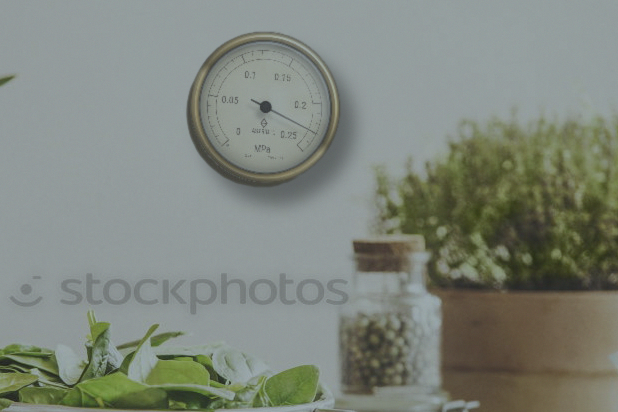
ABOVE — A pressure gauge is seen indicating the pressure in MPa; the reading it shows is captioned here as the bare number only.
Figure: 0.23
